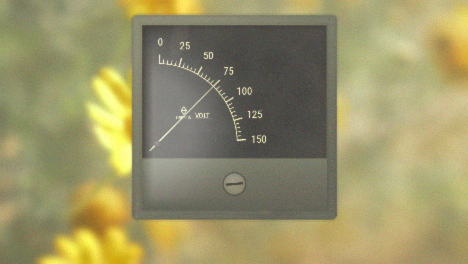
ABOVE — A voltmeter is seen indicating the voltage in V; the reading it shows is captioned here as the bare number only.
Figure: 75
